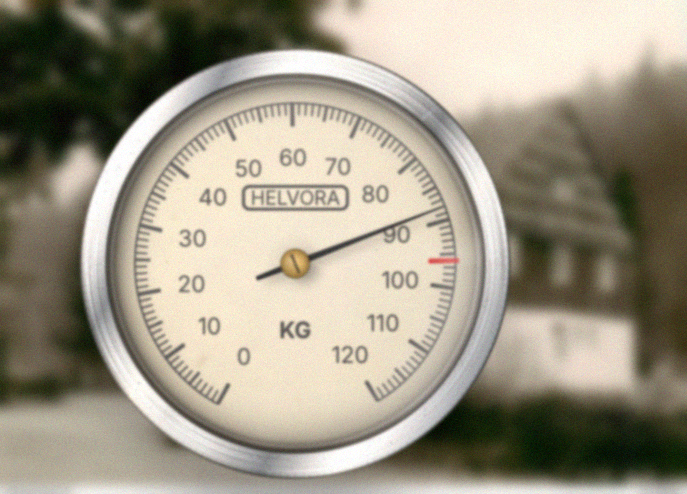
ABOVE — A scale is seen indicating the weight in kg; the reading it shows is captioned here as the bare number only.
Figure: 88
